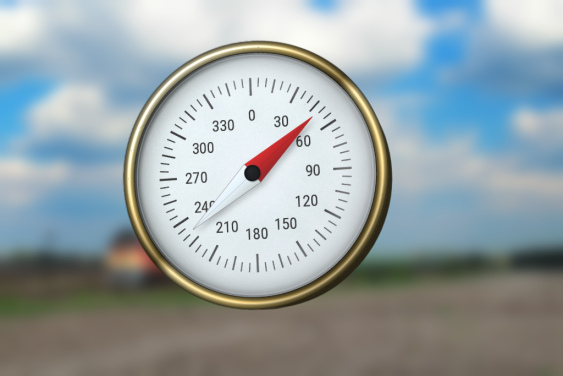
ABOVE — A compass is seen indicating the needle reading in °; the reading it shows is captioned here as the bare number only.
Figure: 50
